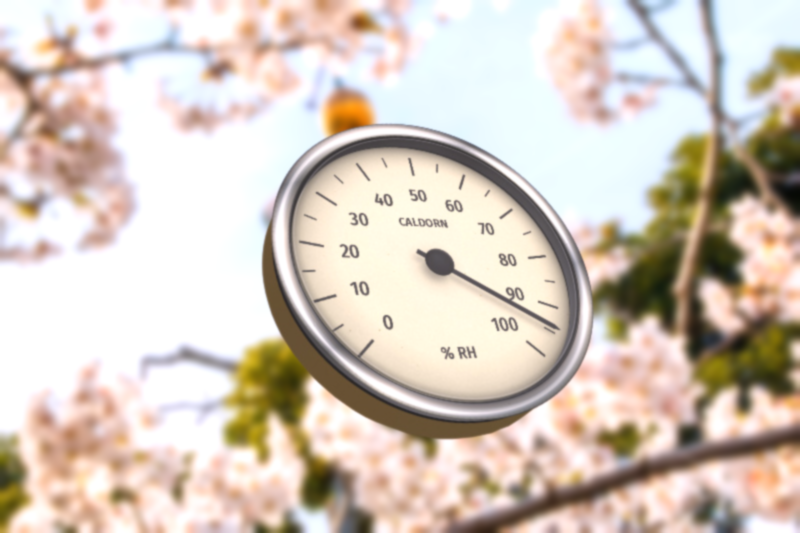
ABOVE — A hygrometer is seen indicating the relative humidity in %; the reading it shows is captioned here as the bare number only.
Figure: 95
